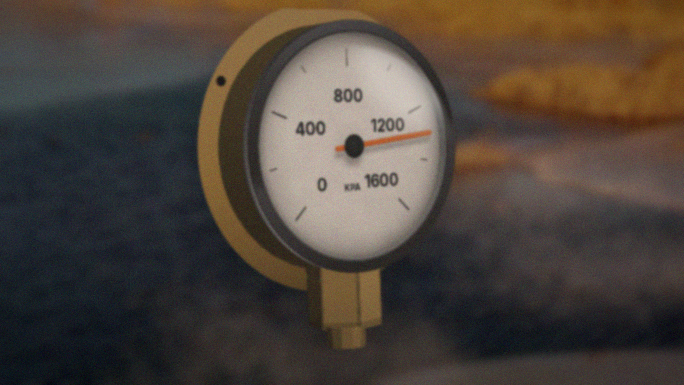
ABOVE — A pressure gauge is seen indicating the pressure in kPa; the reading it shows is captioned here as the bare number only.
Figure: 1300
